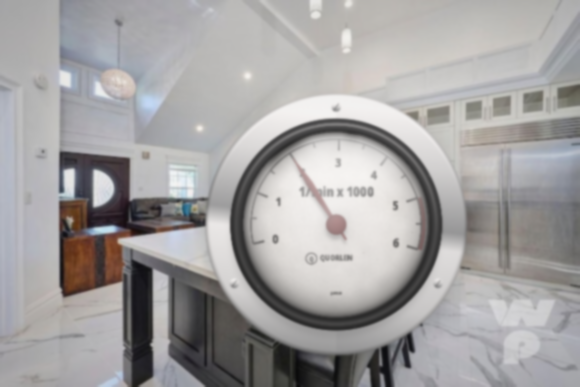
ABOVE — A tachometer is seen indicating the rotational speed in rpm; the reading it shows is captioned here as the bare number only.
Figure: 2000
